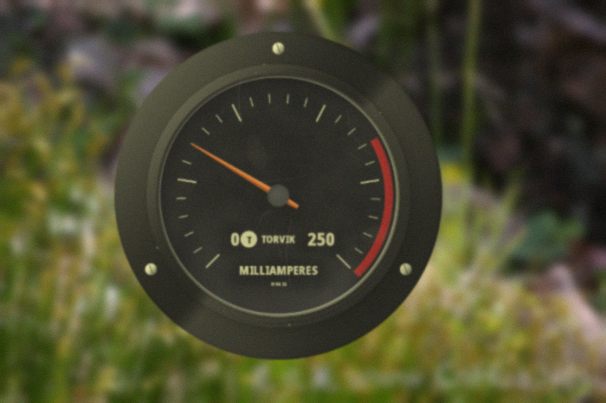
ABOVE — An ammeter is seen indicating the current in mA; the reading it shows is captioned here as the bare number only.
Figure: 70
